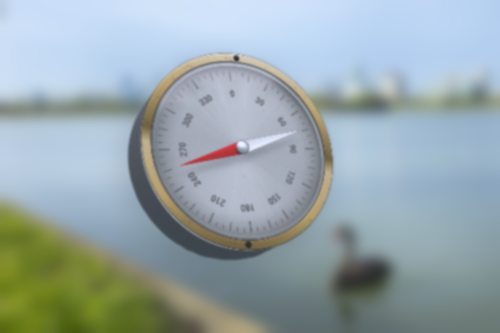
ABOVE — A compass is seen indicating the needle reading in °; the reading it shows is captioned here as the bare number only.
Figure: 255
